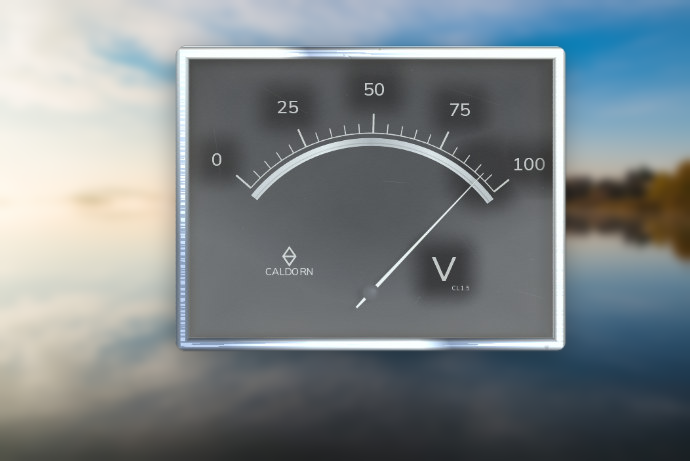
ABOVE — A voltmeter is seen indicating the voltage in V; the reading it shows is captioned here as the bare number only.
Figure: 92.5
